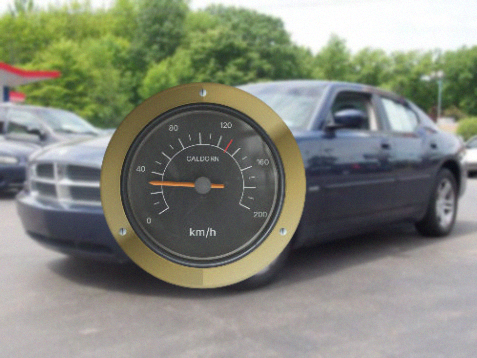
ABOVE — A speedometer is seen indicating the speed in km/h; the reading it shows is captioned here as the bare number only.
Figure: 30
